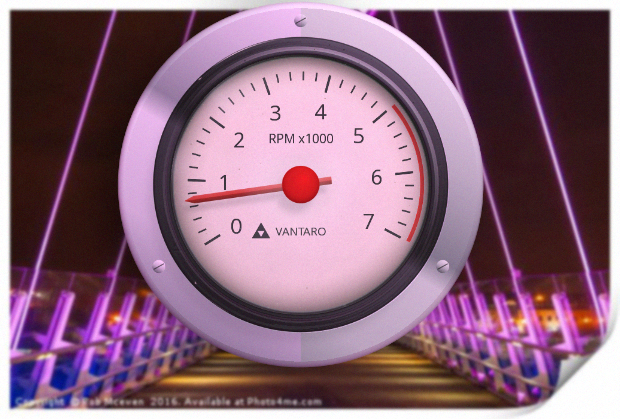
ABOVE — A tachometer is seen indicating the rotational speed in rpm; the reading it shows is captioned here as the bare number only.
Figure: 700
